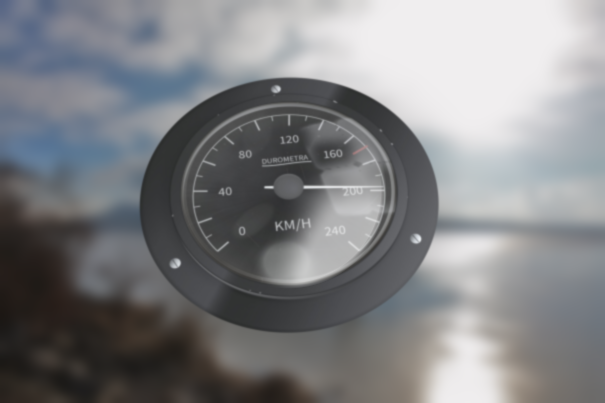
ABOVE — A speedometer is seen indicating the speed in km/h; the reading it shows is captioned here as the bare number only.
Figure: 200
